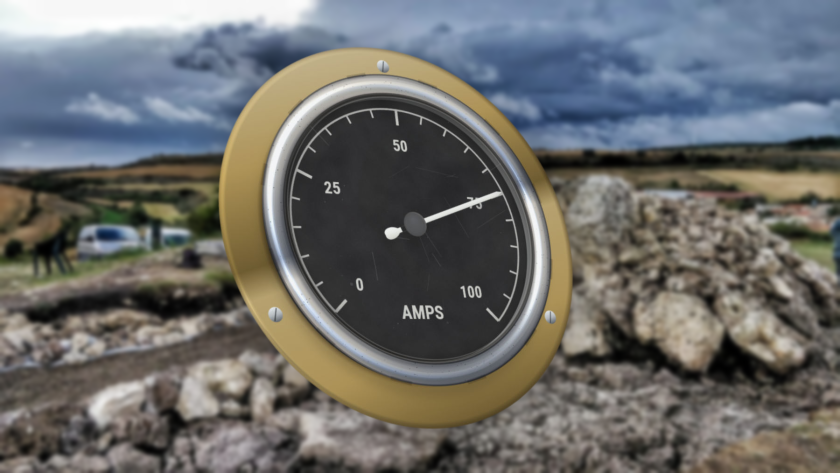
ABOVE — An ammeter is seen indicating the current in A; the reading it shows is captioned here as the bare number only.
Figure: 75
